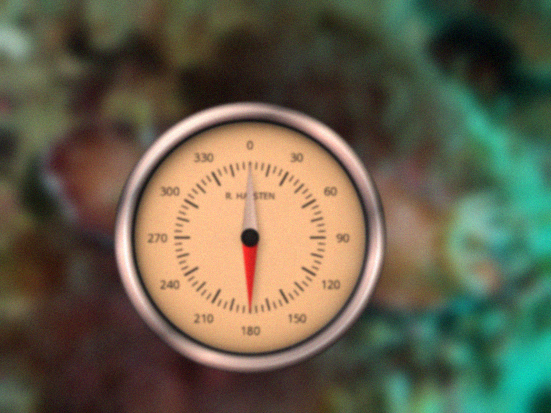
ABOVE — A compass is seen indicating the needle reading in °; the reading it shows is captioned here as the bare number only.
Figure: 180
